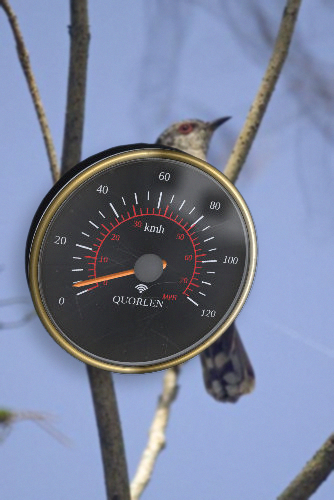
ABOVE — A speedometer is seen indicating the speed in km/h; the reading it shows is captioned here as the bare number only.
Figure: 5
